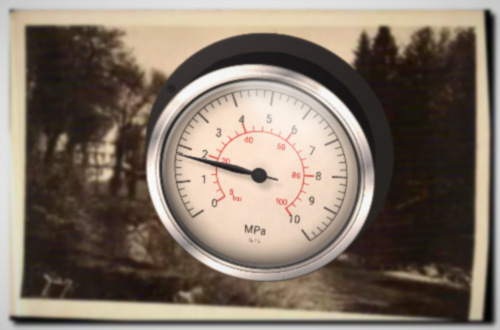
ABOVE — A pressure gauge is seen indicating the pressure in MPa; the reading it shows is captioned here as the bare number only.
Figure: 1.8
